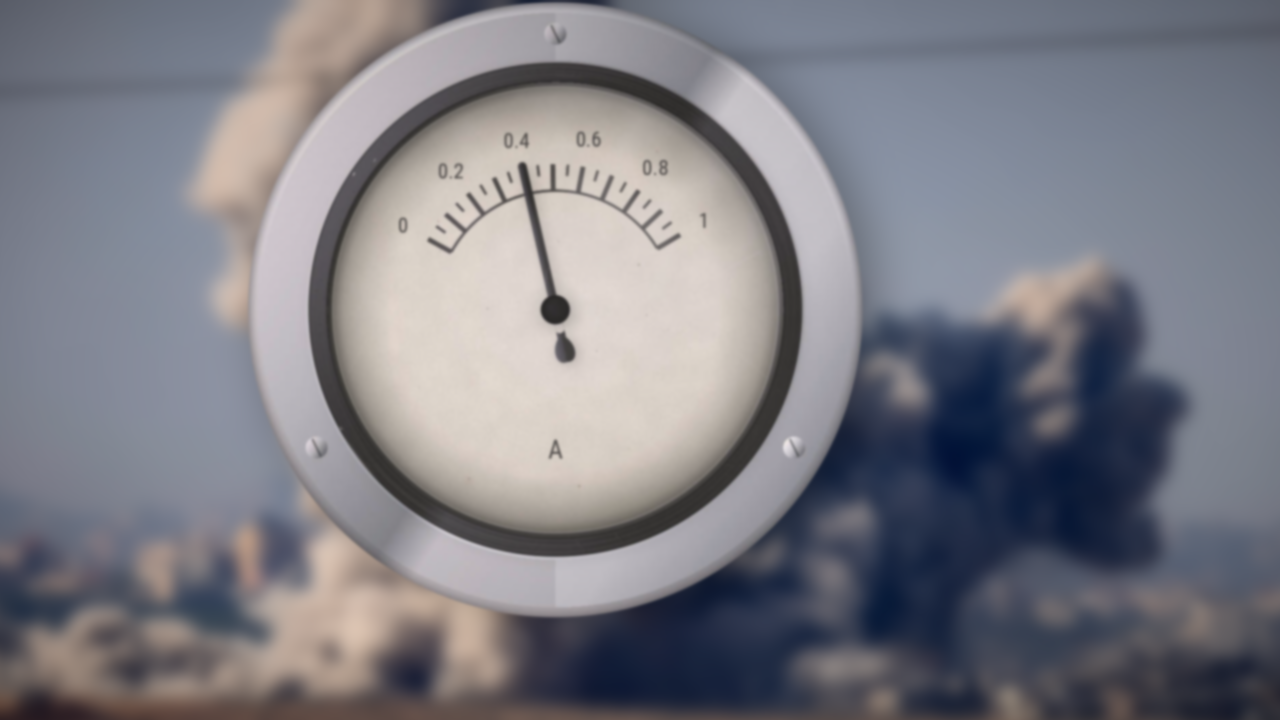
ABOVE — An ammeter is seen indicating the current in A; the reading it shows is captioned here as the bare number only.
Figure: 0.4
